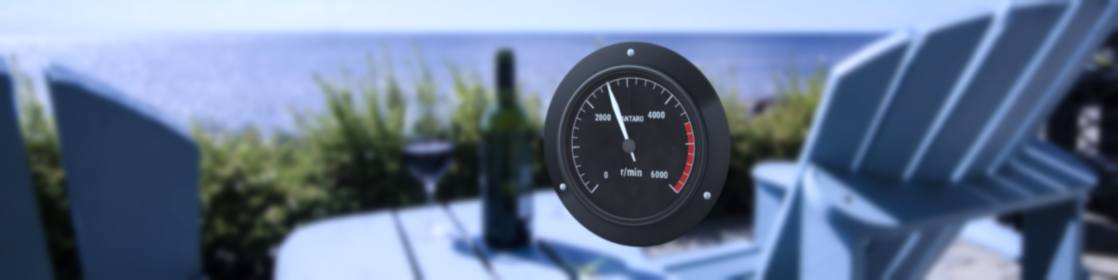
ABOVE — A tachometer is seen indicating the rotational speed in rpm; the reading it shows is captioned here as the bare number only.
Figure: 2600
